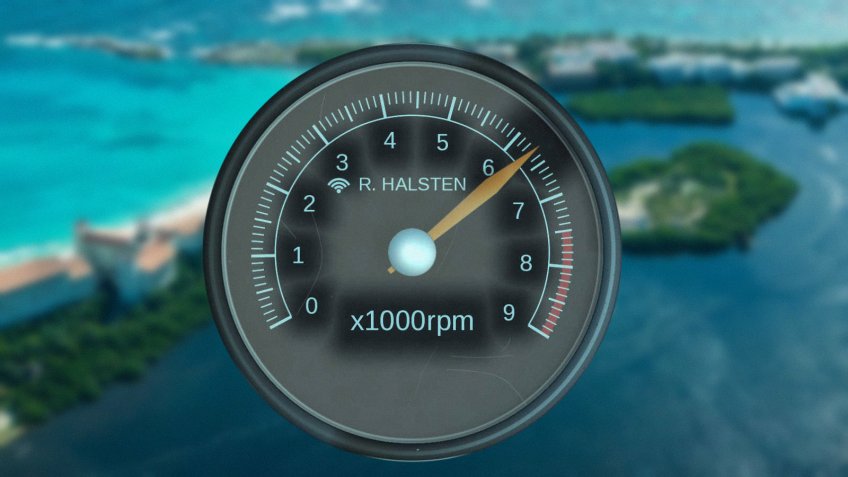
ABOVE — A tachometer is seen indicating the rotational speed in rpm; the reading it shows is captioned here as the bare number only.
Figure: 6300
